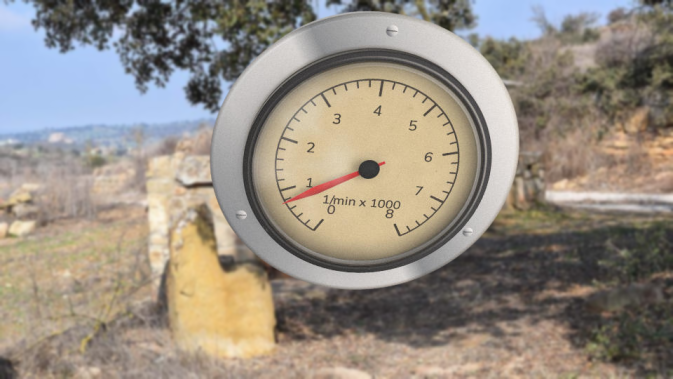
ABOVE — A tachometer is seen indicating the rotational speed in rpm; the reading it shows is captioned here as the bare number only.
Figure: 800
